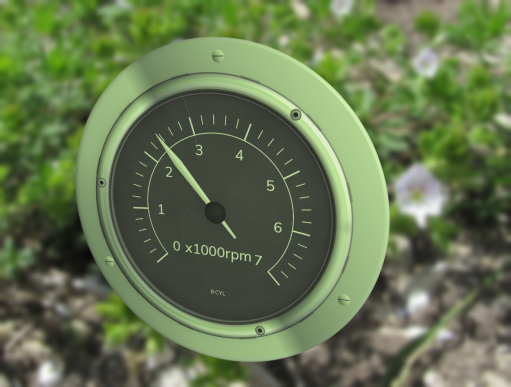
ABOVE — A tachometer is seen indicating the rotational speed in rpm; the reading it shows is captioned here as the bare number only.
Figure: 2400
